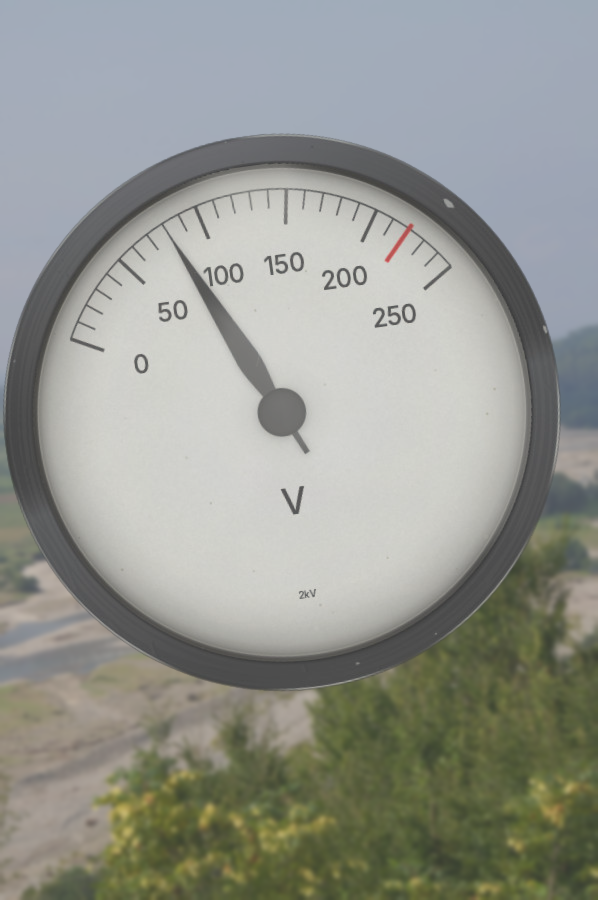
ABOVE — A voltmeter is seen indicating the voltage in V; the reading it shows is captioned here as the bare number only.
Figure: 80
